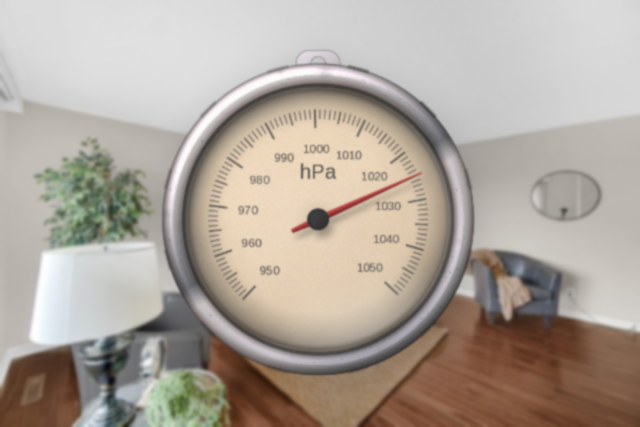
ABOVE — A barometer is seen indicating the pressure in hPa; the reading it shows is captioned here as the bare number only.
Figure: 1025
